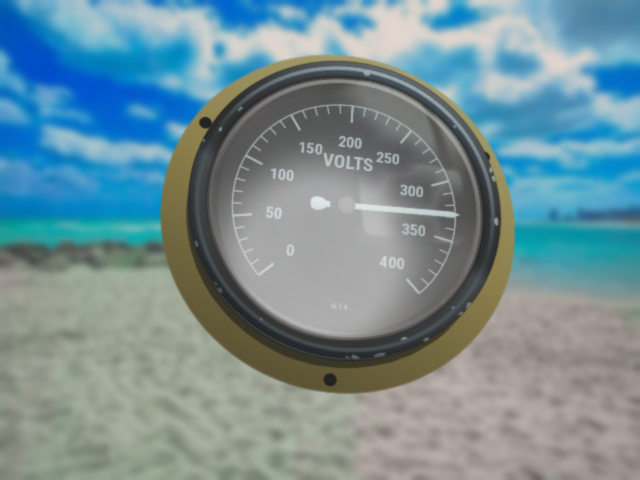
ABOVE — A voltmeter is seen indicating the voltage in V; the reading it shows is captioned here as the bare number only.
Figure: 330
